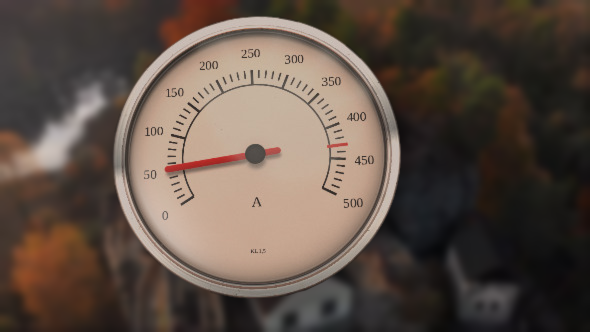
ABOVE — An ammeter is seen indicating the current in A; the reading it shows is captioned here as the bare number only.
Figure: 50
